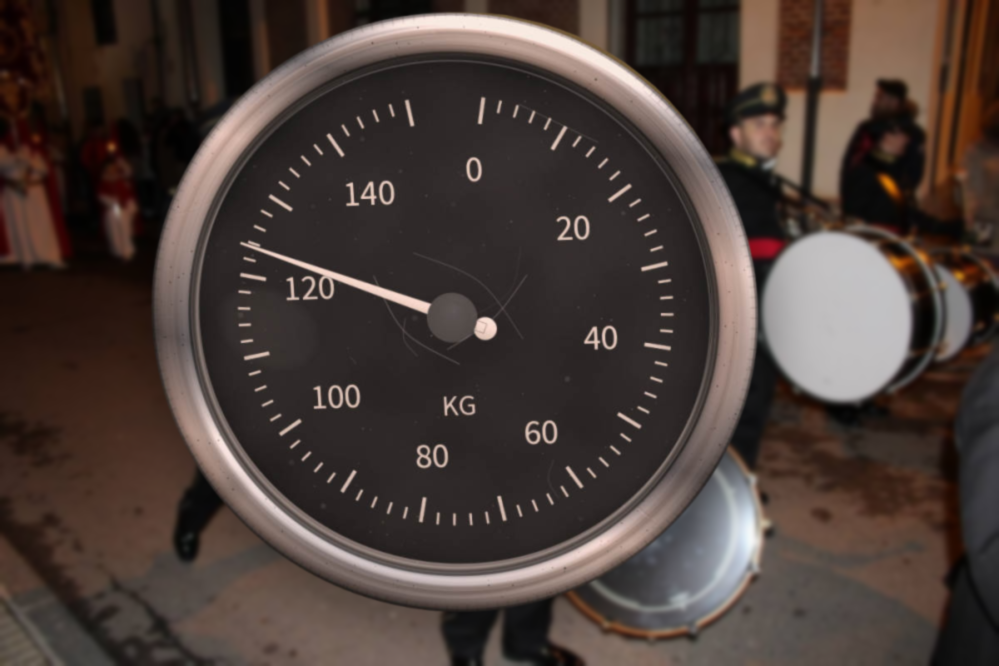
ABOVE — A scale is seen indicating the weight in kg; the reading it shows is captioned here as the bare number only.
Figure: 124
